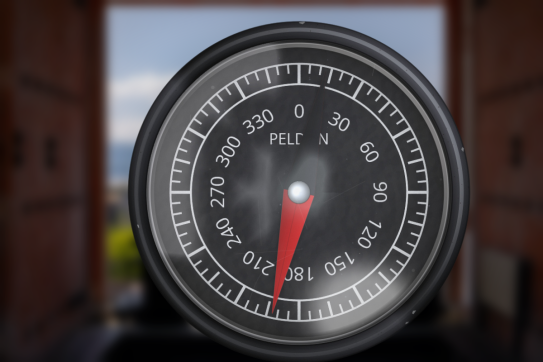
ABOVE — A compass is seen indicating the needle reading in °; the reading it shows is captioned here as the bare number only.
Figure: 192.5
